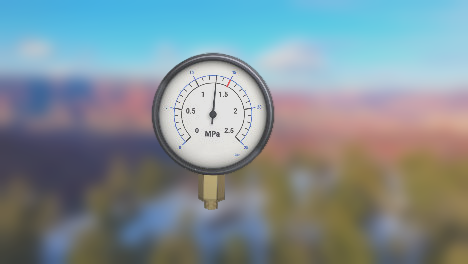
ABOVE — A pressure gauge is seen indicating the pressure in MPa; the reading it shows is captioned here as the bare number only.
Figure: 1.3
